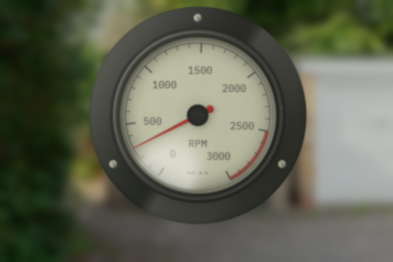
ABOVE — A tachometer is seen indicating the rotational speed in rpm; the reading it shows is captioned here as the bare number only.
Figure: 300
